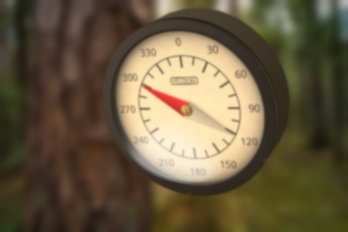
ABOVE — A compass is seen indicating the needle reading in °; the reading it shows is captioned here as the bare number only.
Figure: 300
